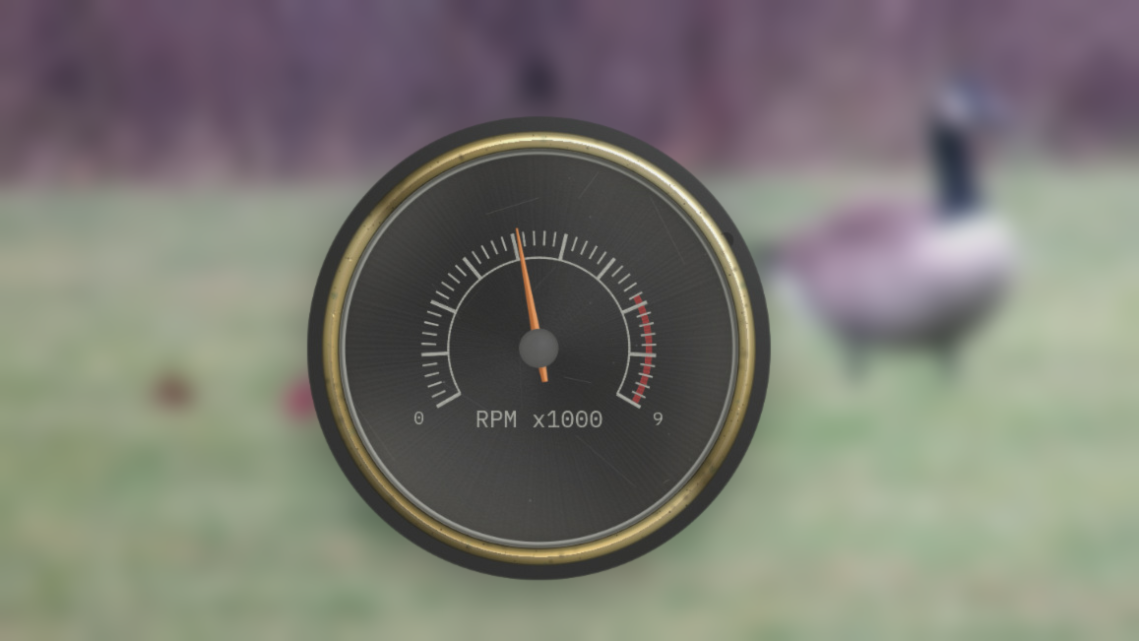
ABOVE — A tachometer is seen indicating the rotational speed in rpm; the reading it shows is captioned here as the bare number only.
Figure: 4100
